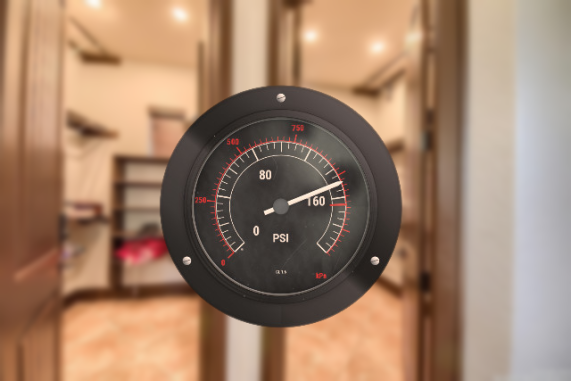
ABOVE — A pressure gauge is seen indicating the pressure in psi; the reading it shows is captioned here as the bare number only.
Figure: 150
